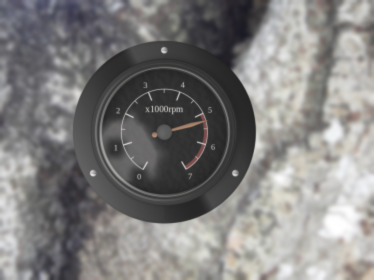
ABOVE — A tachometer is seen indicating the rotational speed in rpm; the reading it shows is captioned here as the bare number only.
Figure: 5250
